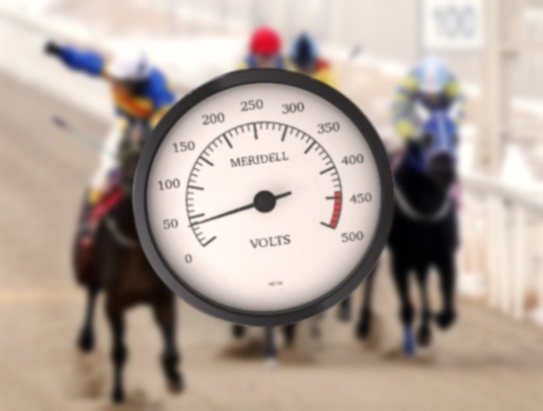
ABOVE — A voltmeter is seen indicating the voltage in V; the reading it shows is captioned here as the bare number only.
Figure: 40
